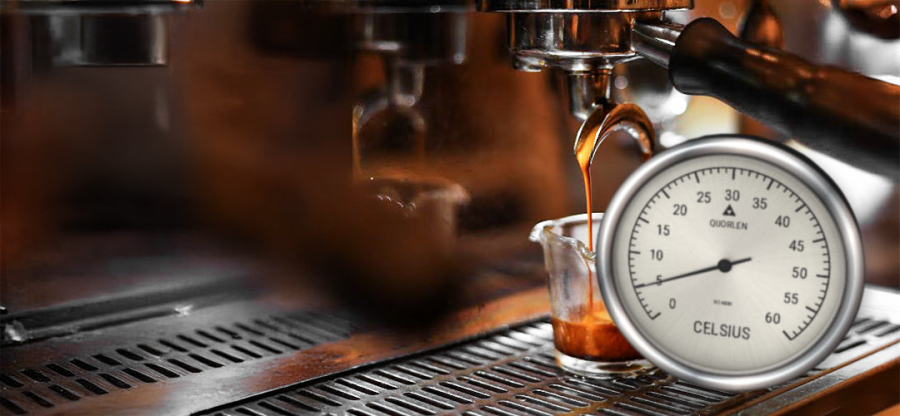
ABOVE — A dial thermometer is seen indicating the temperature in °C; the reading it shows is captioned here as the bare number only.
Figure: 5
